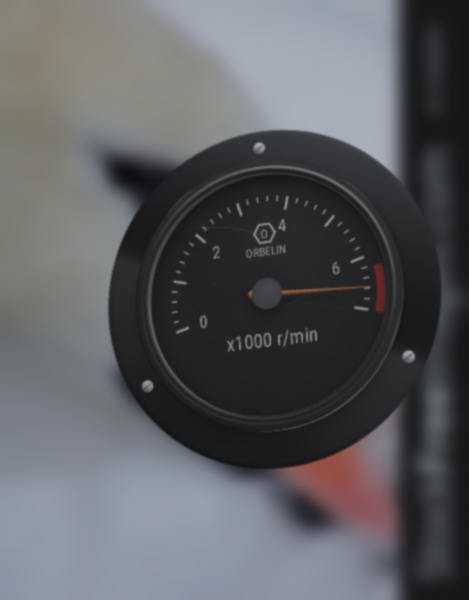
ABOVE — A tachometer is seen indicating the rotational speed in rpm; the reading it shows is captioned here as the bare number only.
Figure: 6600
